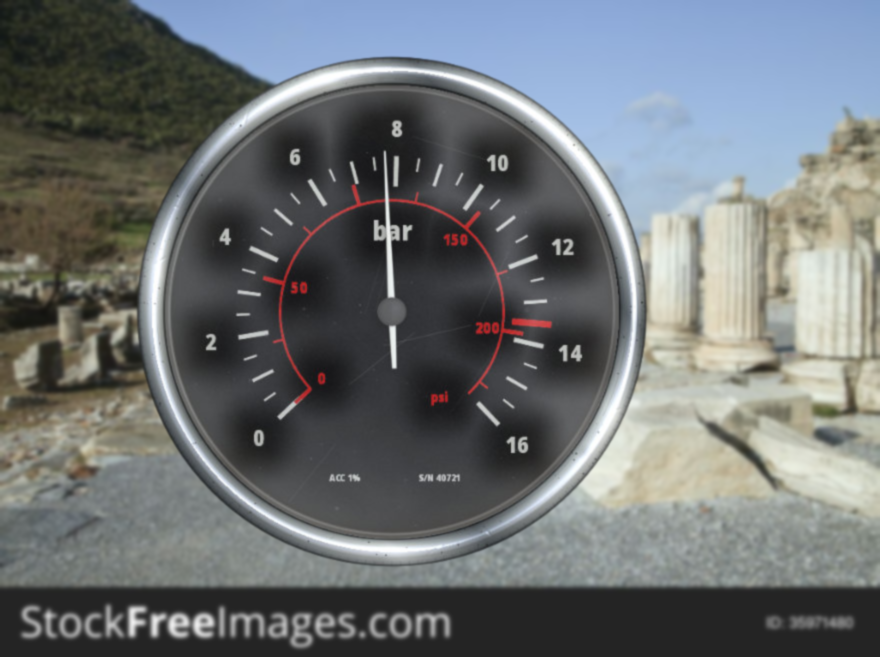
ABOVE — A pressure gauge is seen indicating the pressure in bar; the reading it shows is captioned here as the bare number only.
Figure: 7.75
